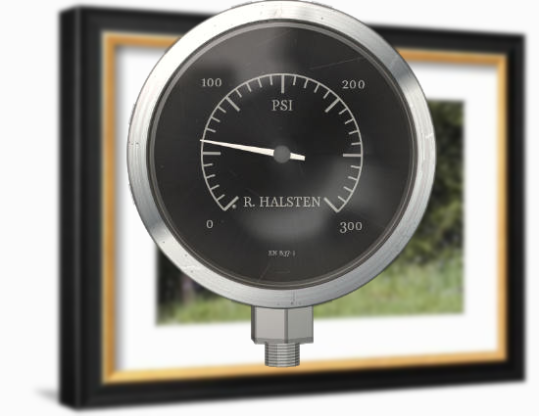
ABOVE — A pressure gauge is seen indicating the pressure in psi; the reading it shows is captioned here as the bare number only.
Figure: 60
